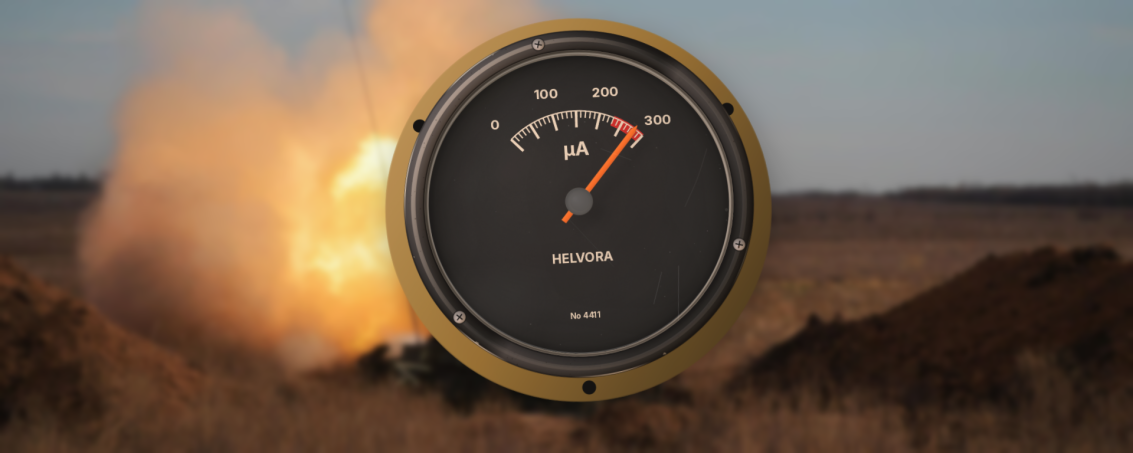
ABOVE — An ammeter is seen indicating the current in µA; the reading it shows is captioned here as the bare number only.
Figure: 280
